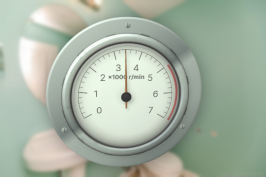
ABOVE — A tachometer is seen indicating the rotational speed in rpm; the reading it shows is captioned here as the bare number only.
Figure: 3400
